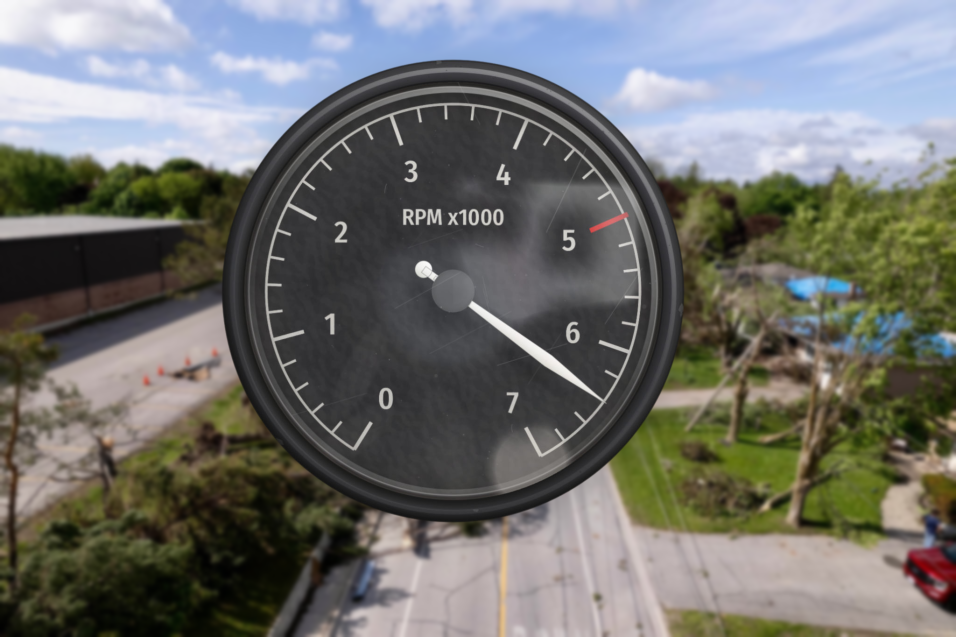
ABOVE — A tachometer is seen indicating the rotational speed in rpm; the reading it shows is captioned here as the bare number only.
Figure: 6400
